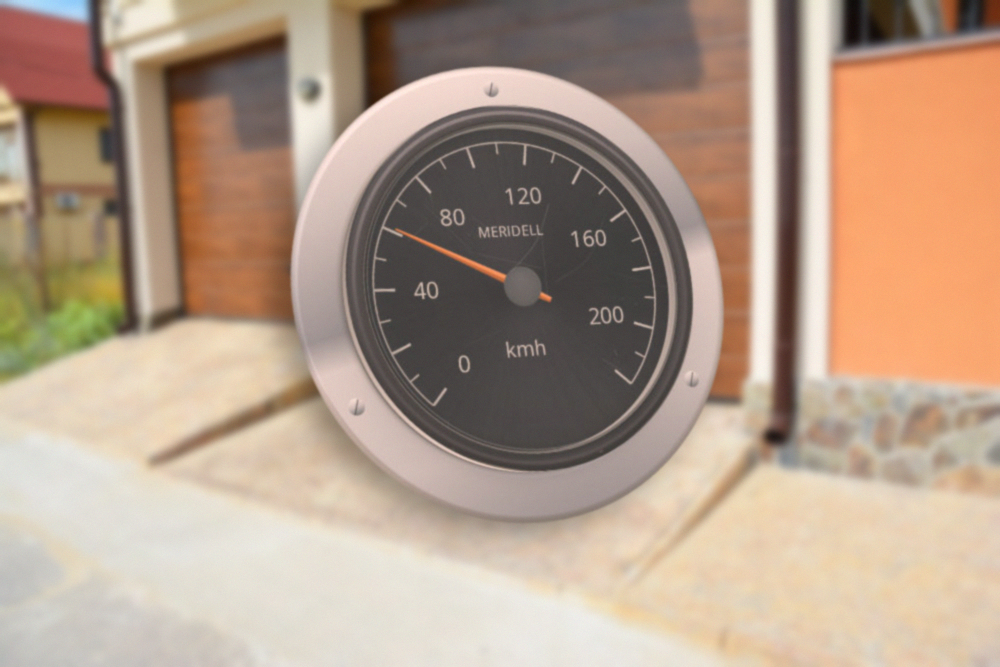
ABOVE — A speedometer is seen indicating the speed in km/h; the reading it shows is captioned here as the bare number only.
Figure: 60
